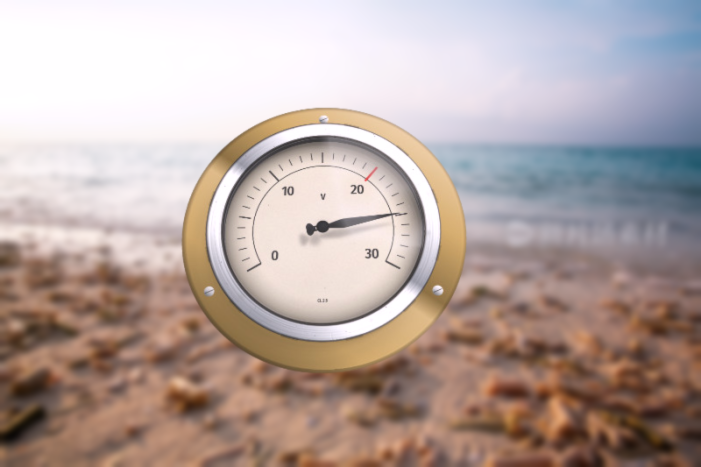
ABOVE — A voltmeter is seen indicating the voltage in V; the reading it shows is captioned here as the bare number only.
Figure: 25
